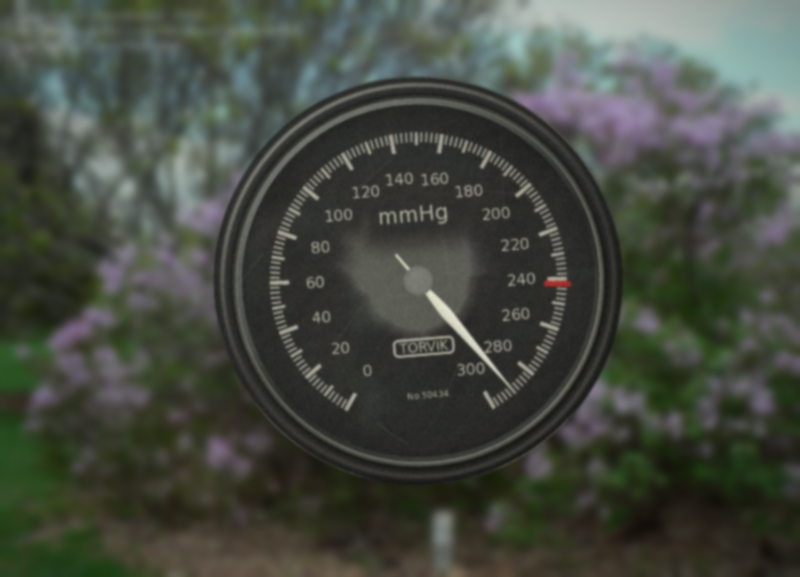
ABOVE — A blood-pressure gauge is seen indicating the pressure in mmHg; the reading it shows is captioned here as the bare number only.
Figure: 290
